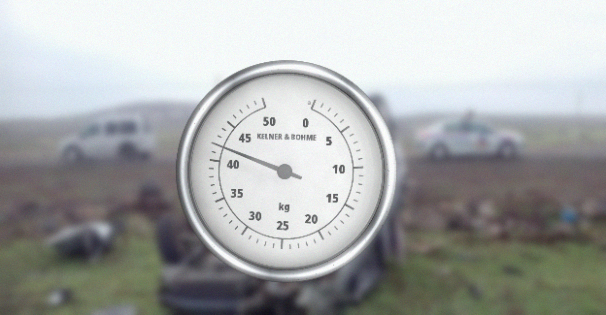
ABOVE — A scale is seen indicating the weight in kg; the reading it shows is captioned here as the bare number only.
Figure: 42
